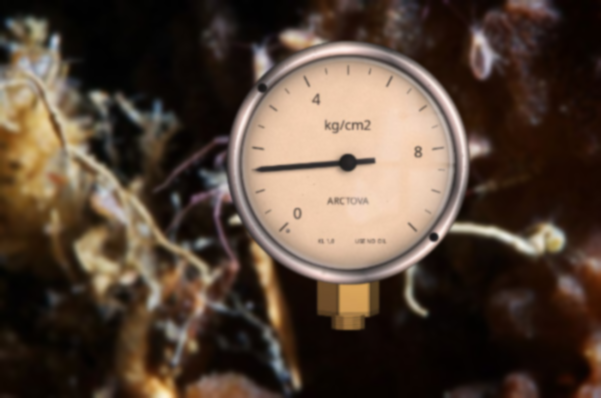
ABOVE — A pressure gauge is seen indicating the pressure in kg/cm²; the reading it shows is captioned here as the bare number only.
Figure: 1.5
